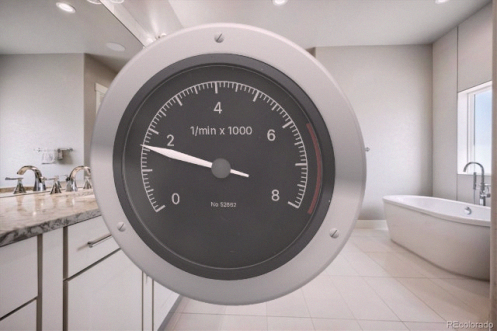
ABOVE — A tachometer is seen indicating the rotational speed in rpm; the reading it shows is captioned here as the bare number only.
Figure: 1600
